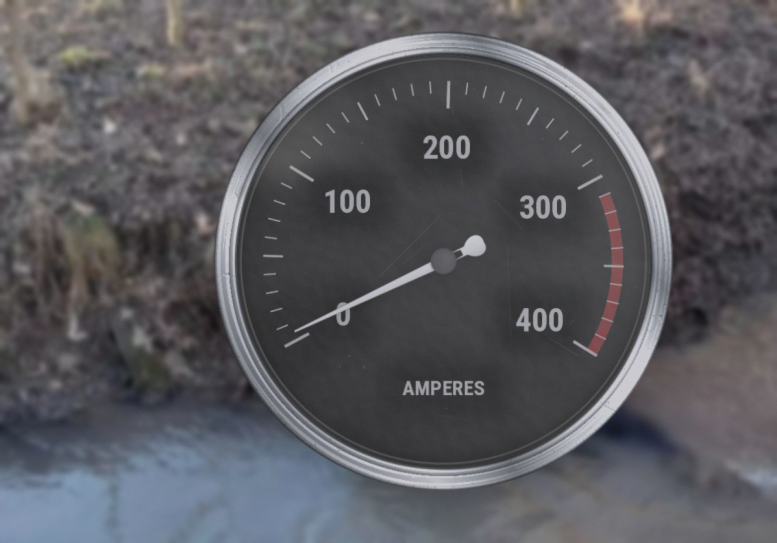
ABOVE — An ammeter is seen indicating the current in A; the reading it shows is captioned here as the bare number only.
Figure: 5
